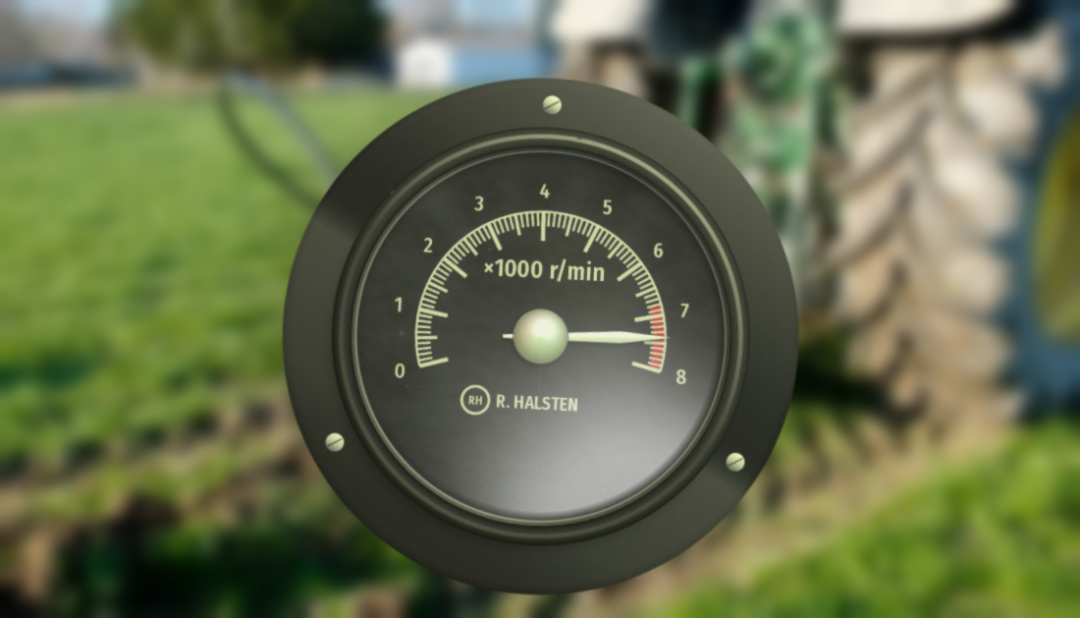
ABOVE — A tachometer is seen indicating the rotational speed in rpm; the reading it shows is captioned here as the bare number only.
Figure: 7400
